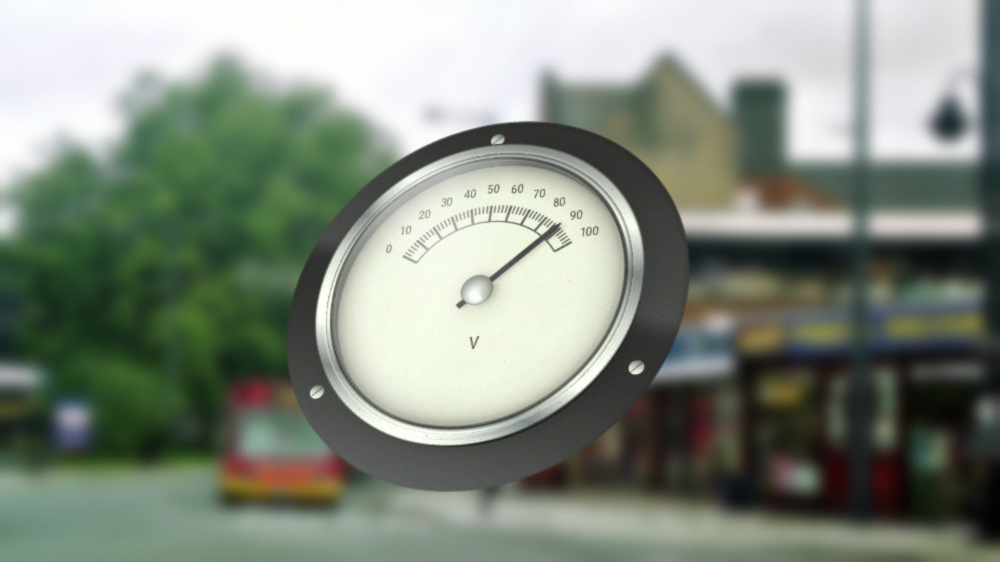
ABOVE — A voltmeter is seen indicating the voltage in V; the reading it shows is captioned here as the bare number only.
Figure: 90
